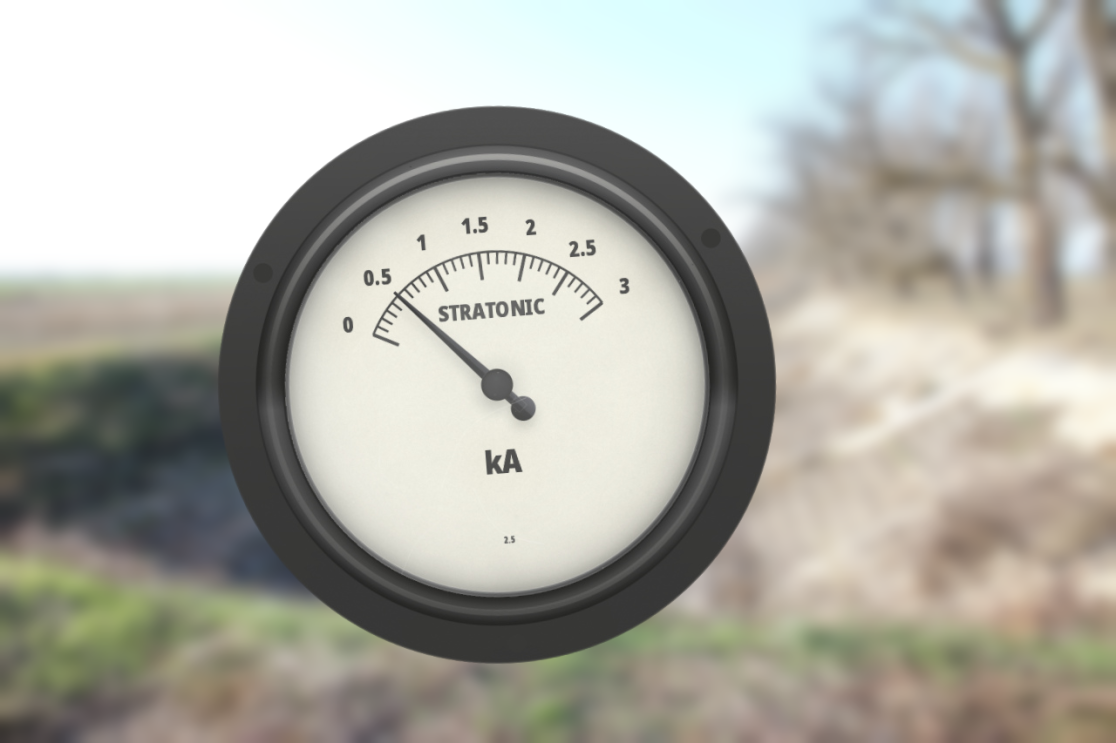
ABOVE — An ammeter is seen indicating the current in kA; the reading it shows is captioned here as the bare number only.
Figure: 0.5
